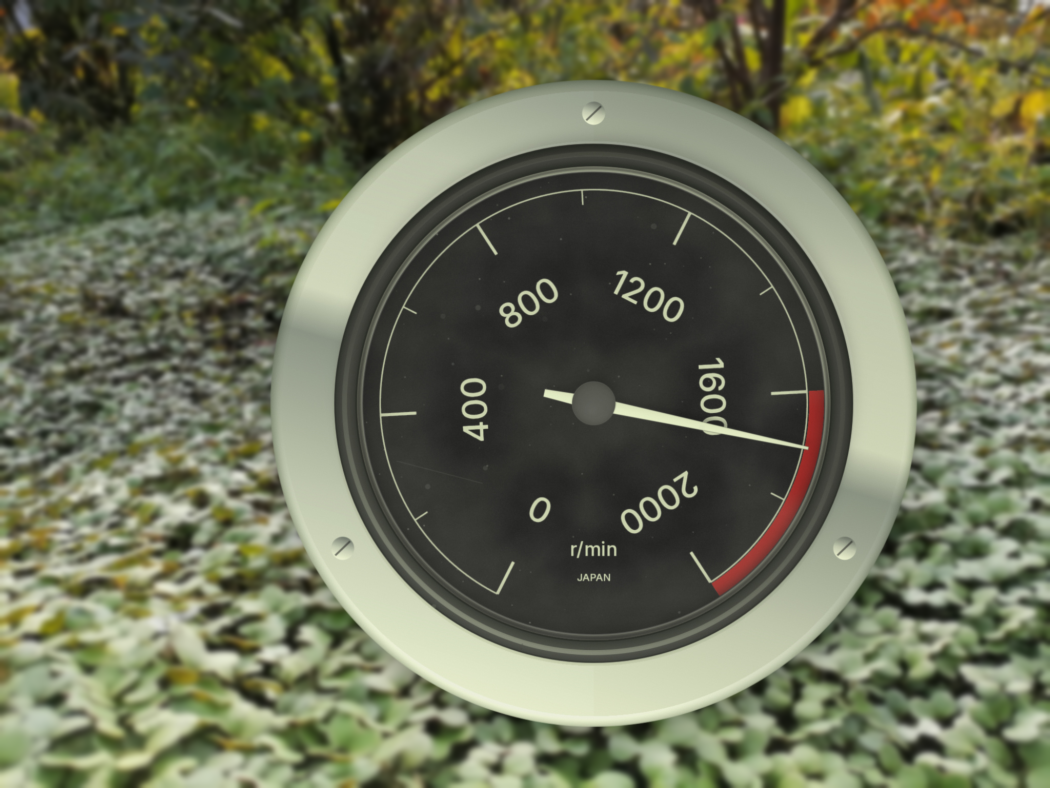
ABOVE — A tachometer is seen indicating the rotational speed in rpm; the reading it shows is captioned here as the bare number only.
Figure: 1700
